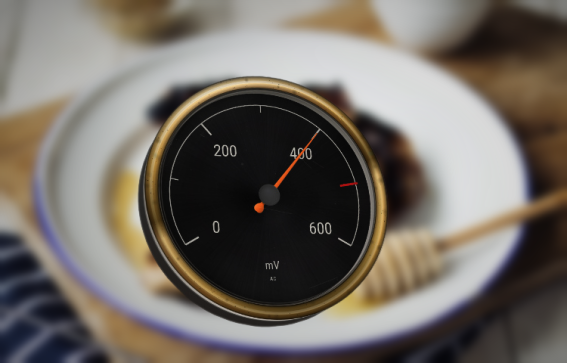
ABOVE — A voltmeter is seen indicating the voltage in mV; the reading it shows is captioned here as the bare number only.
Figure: 400
